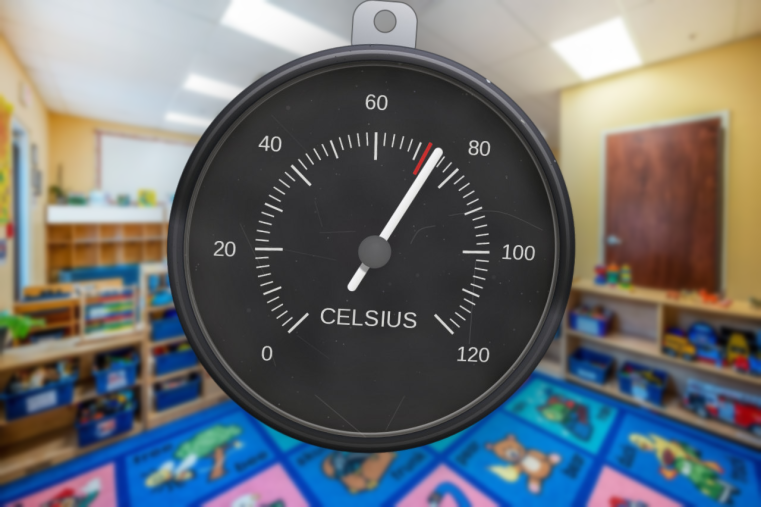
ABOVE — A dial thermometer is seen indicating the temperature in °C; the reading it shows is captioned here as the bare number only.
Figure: 74
